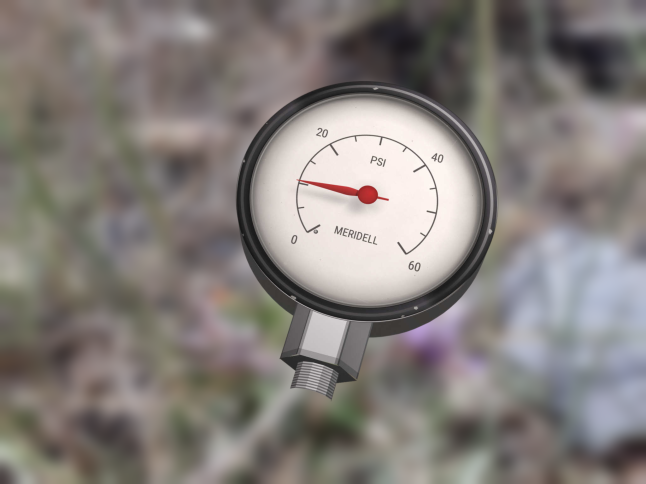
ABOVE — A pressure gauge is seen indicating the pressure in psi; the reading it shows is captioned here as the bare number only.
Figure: 10
